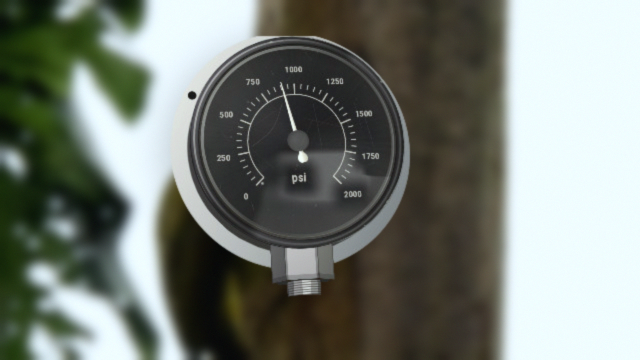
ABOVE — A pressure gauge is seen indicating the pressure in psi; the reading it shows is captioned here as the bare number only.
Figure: 900
